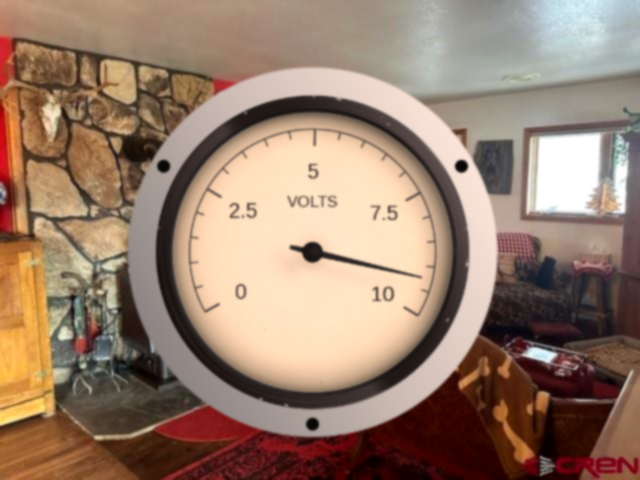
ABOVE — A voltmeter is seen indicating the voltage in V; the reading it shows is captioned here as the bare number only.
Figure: 9.25
